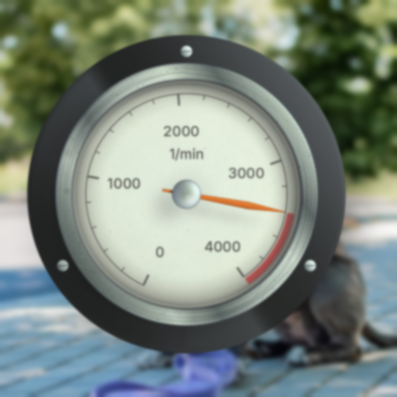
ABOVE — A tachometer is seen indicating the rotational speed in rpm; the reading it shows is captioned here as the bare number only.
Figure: 3400
